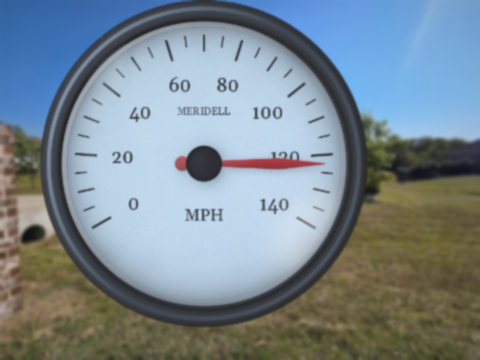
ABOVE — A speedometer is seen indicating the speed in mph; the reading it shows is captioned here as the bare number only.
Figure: 122.5
